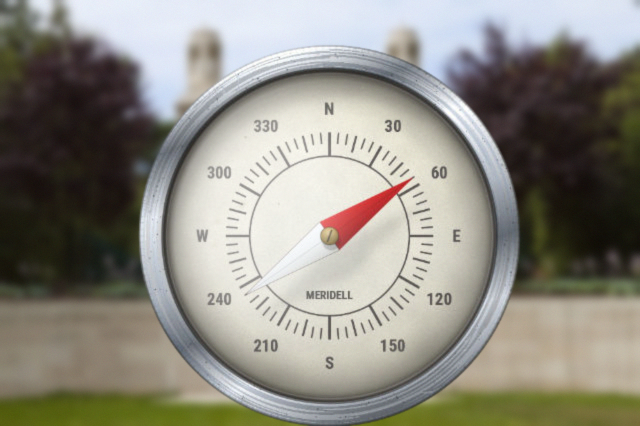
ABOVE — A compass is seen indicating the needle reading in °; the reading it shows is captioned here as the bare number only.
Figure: 55
